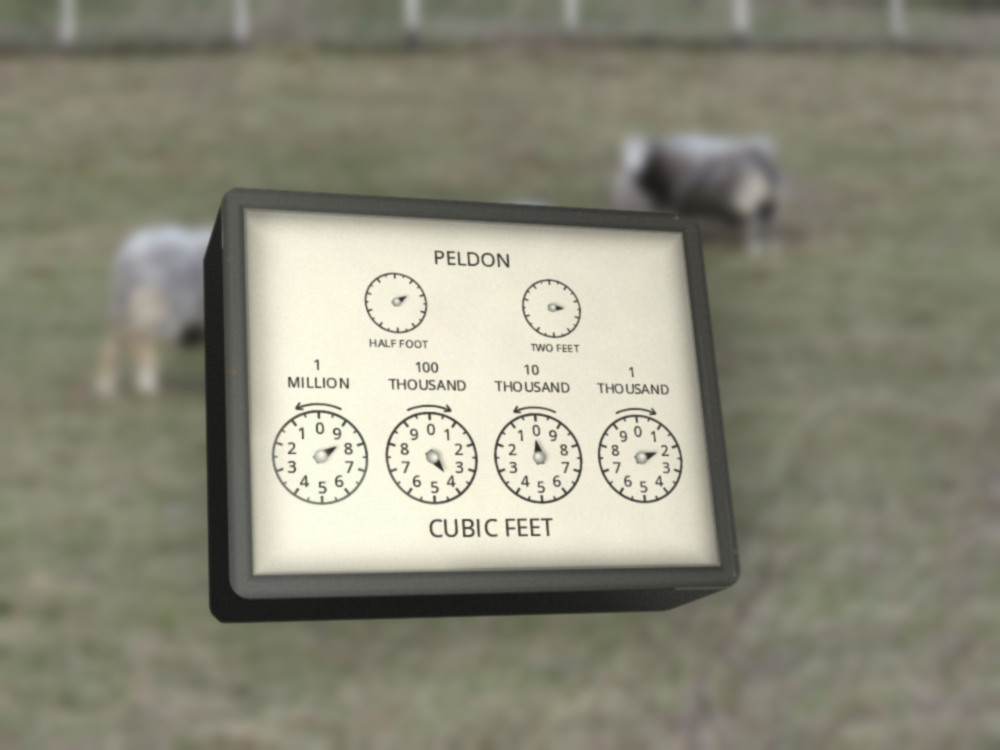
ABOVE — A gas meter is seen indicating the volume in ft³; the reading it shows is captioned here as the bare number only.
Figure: 840200
